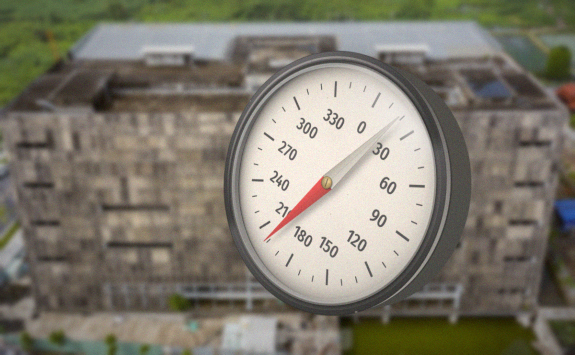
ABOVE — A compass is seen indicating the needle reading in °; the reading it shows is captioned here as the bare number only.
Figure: 200
